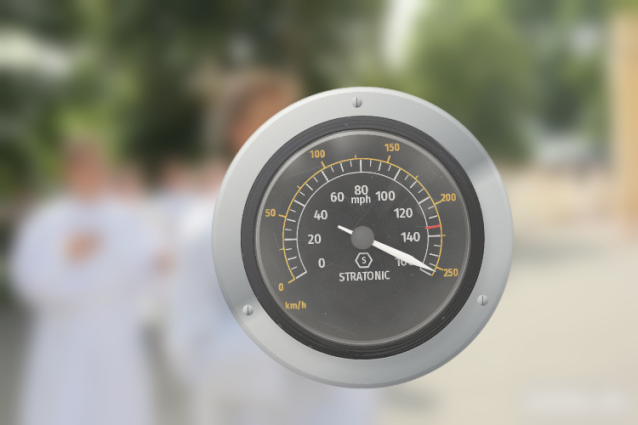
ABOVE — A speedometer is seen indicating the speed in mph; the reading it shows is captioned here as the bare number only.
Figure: 157.5
